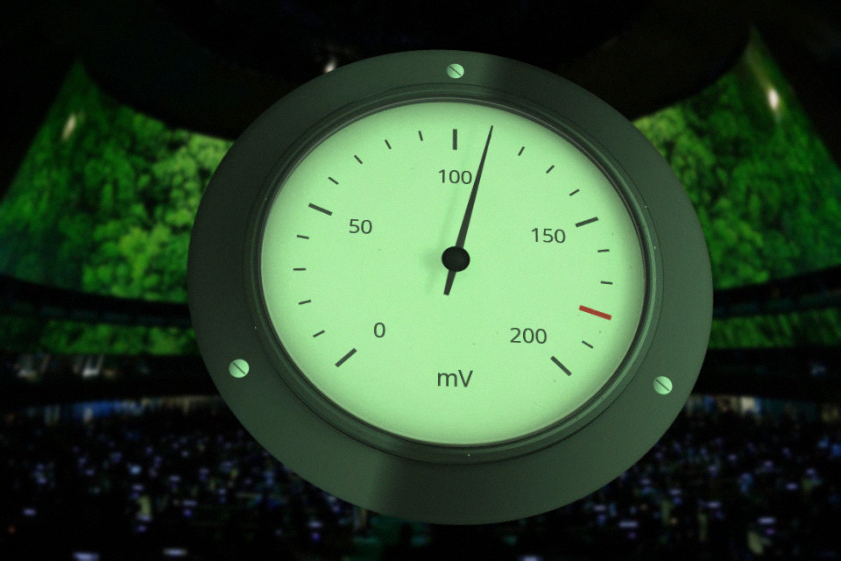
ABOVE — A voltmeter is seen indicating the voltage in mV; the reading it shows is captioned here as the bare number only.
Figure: 110
